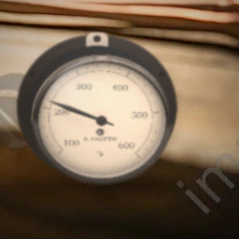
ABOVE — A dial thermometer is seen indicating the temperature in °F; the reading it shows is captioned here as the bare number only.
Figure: 220
